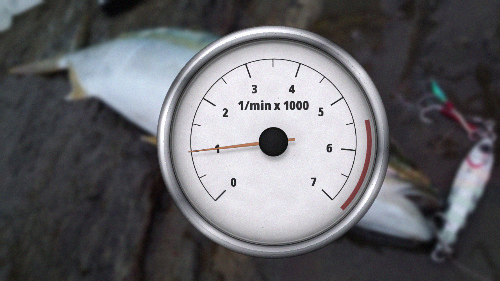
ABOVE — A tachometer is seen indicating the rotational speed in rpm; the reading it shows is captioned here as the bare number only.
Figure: 1000
